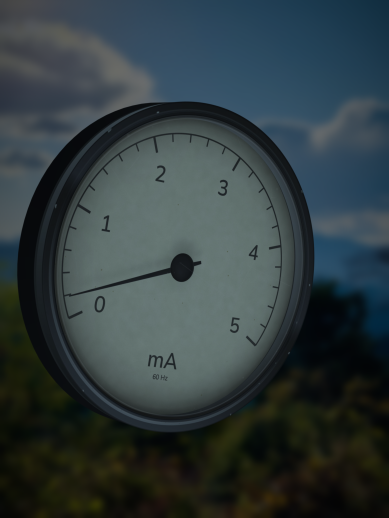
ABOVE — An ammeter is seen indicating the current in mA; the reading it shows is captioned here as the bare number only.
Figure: 0.2
